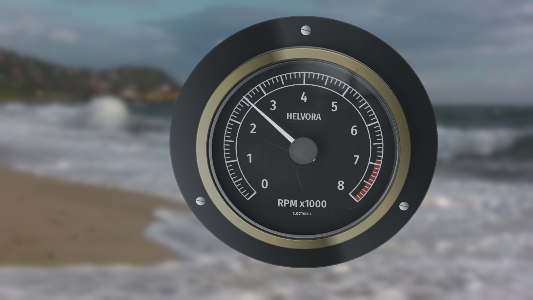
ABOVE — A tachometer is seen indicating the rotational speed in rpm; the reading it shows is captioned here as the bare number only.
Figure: 2600
